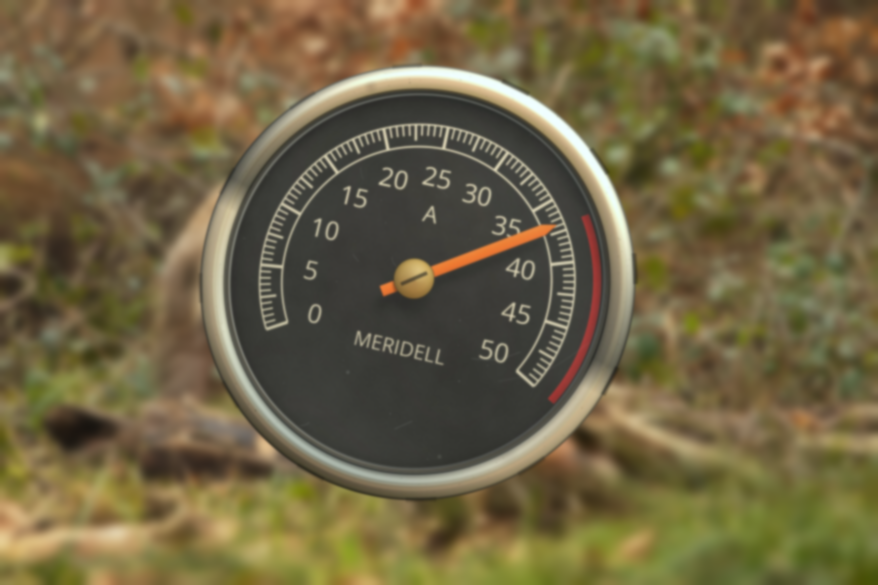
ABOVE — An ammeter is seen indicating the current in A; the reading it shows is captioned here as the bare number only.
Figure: 37
